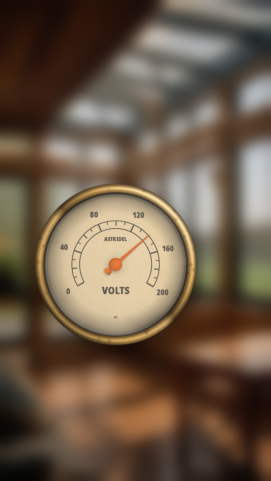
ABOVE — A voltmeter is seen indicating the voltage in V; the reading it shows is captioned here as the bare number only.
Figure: 140
